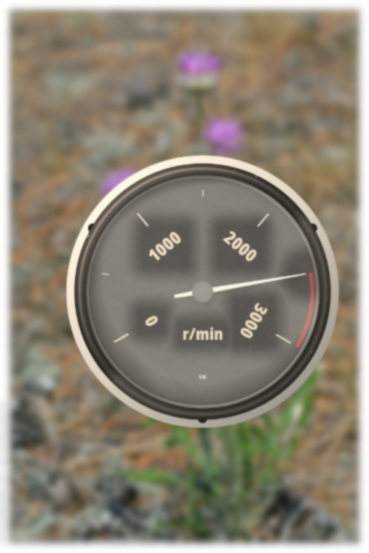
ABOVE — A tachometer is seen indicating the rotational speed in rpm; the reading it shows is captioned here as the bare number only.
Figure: 2500
